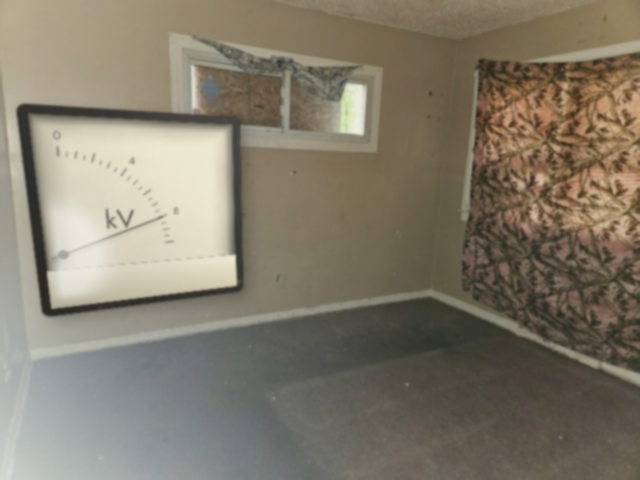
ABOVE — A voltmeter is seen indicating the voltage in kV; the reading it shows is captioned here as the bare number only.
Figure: 8
